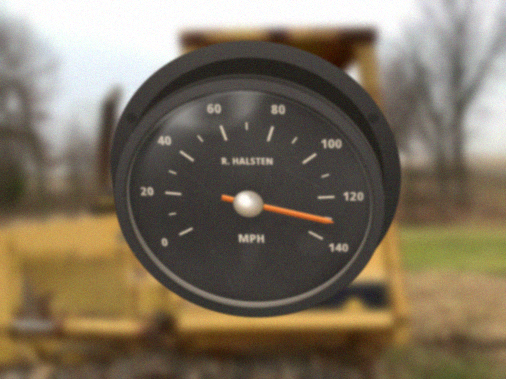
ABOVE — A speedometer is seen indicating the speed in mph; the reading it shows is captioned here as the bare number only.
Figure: 130
